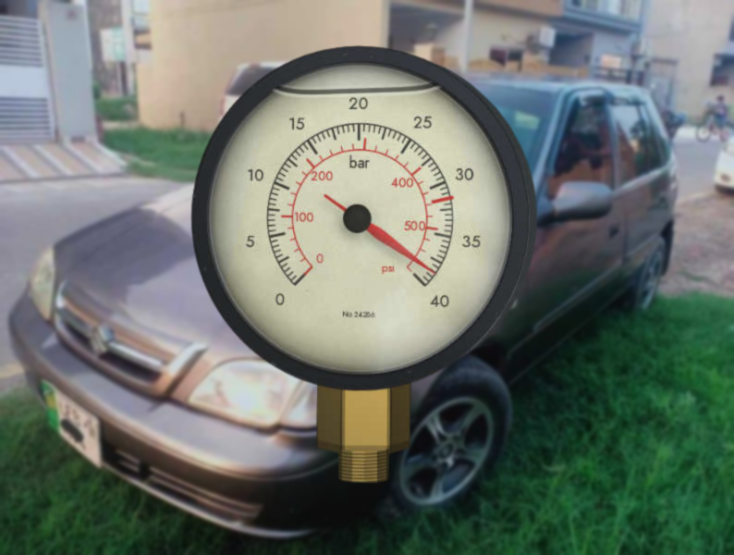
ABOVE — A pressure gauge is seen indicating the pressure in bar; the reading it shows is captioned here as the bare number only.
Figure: 38.5
